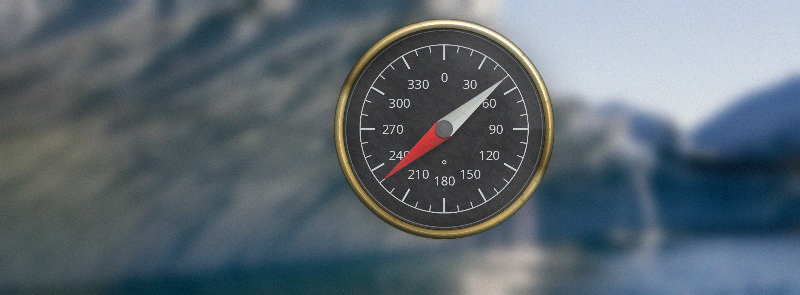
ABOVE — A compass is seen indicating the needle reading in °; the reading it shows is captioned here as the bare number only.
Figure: 230
